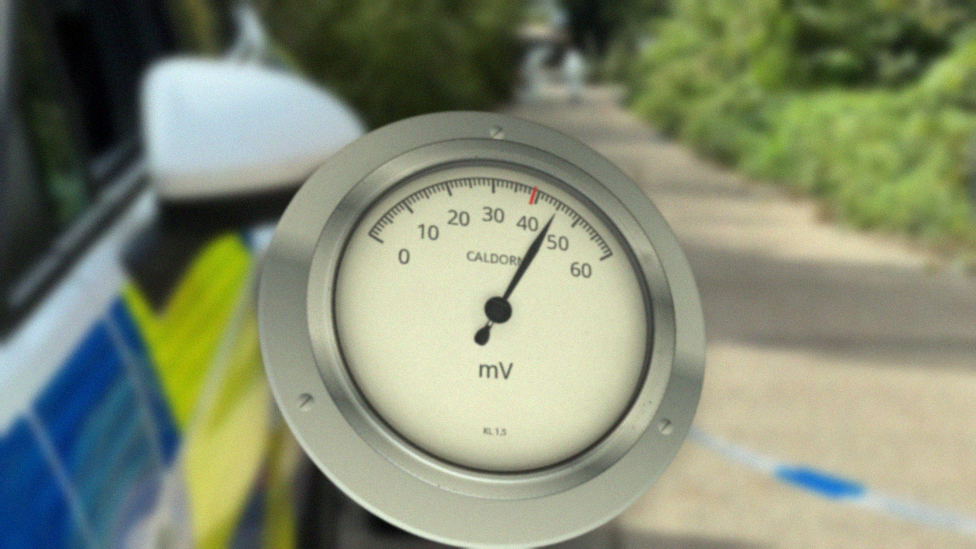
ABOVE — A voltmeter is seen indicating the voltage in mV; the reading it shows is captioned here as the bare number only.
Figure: 45
